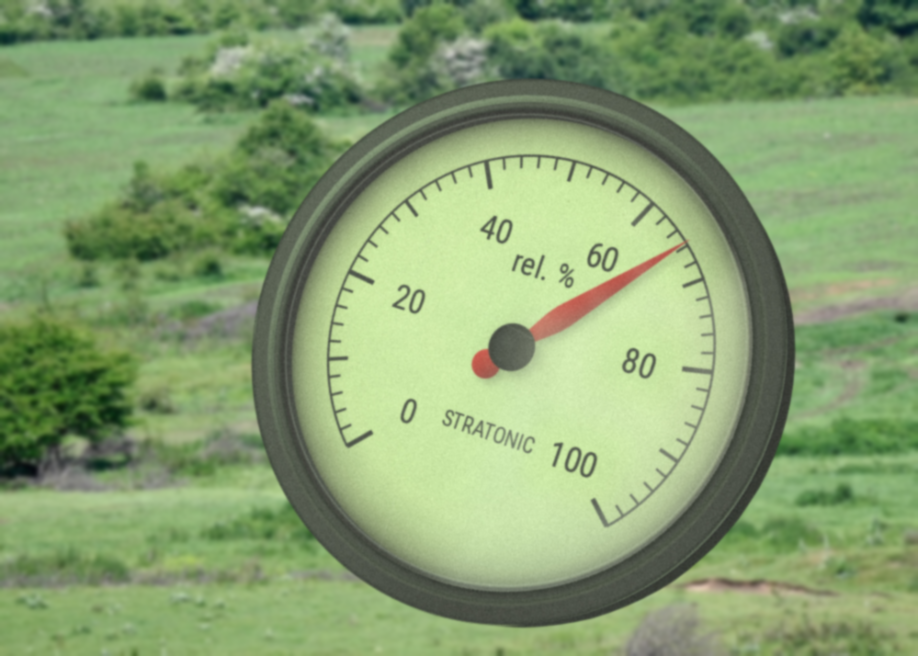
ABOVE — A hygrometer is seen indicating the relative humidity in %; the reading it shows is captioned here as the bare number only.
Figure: 66
